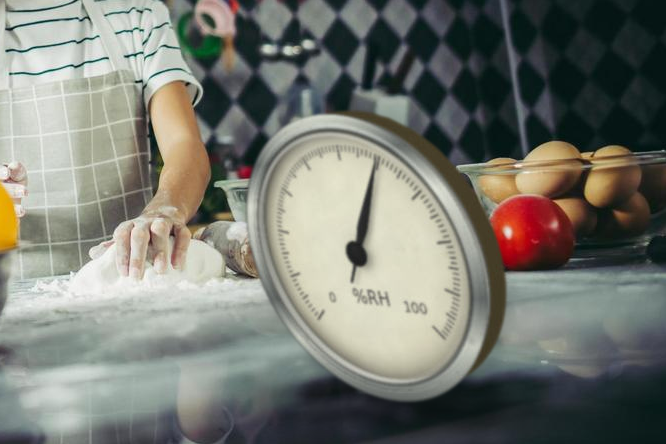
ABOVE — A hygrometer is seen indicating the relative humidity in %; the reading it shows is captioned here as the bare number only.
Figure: 60
